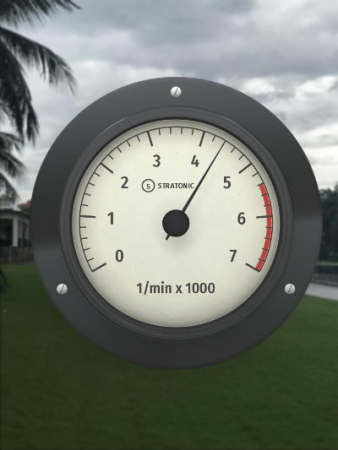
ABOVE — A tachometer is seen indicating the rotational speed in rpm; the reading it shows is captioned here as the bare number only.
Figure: 4400
